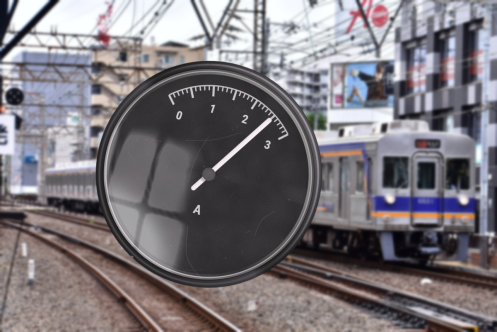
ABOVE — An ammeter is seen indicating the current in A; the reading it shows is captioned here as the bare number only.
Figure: 2.5
